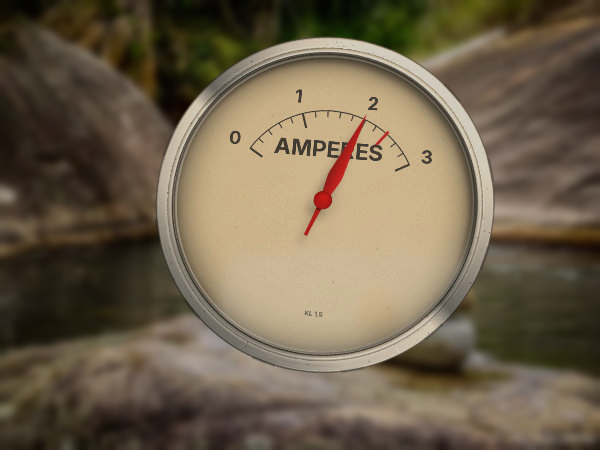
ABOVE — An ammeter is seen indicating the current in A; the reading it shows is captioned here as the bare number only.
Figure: 2
